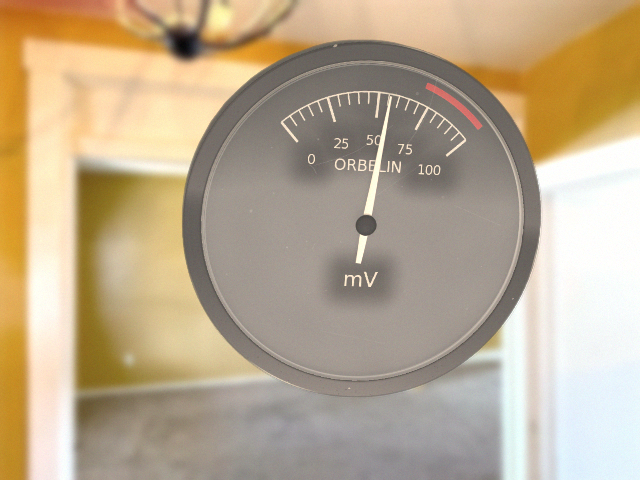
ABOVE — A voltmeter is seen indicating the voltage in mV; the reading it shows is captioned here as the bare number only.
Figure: 55
